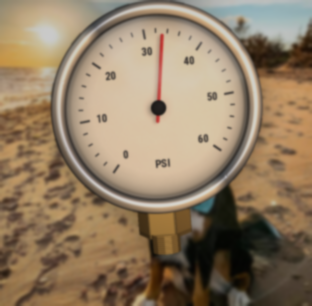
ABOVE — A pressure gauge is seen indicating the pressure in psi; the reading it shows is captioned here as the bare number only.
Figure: 33
